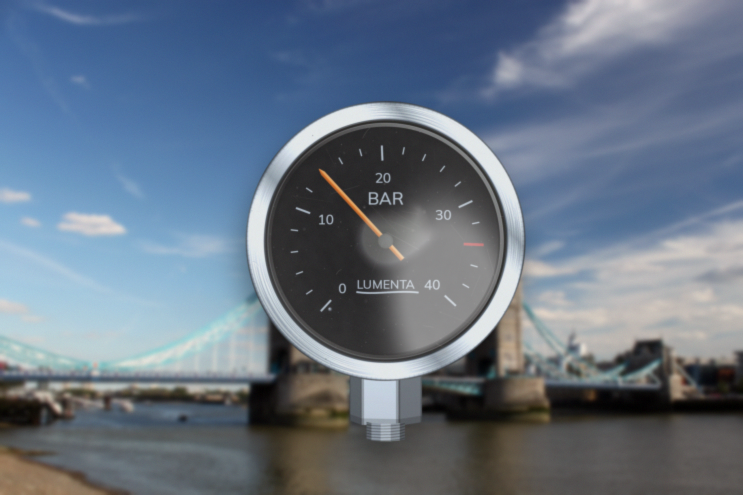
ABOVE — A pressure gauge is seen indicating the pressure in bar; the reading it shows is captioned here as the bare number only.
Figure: 14
